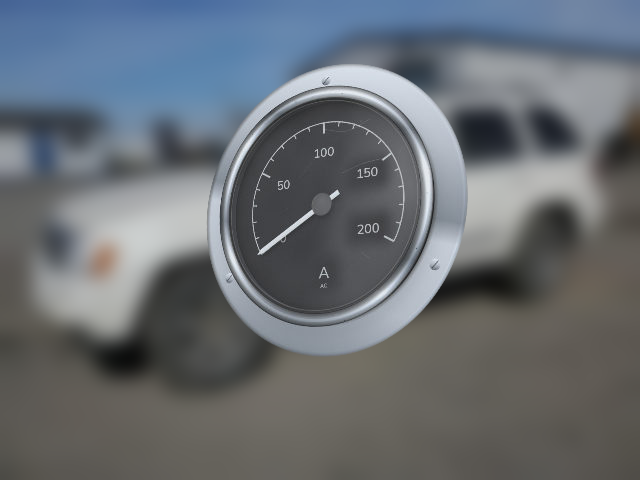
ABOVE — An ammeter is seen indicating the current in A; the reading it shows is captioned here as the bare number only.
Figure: 0
